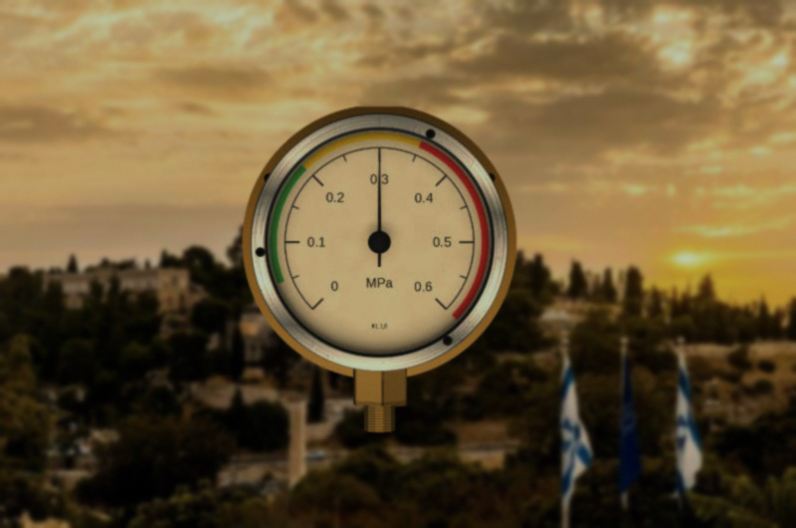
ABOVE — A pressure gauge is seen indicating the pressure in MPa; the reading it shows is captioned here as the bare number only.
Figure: 0.3
